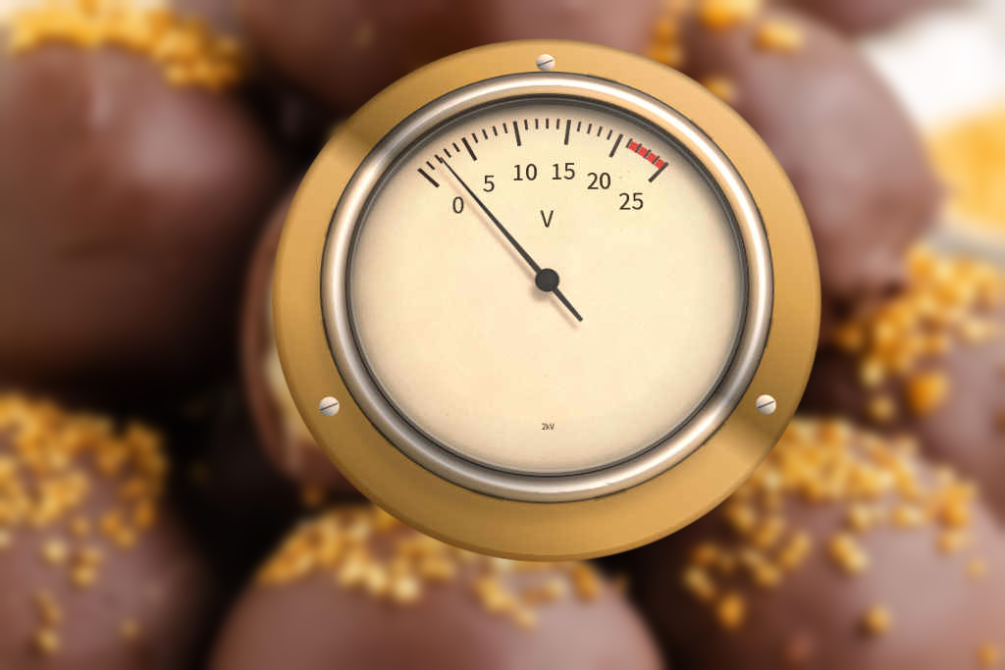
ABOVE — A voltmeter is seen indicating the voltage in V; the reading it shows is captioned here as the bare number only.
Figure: 2
